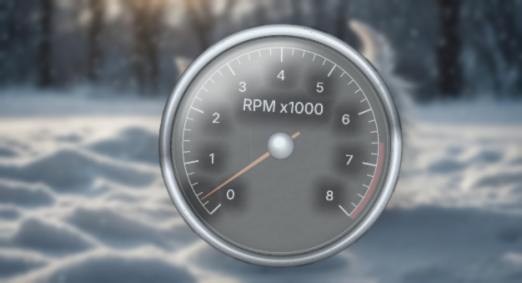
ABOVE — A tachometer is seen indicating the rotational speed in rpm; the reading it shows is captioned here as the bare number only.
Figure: 300
